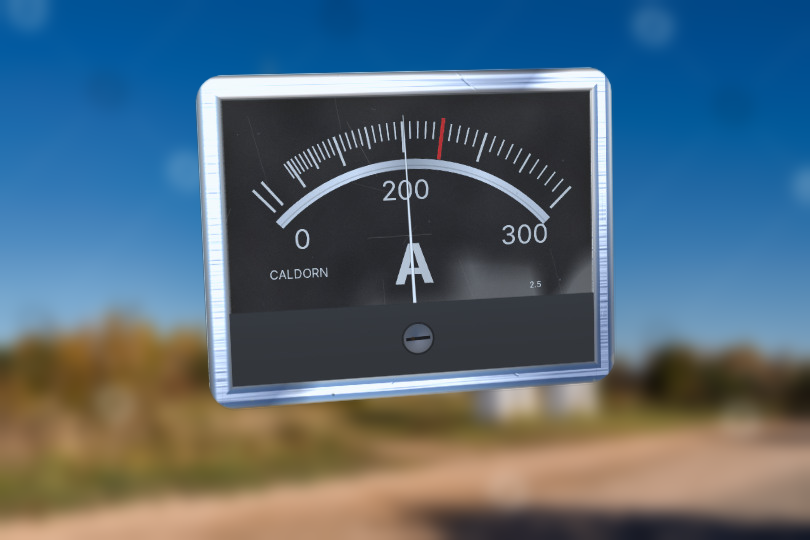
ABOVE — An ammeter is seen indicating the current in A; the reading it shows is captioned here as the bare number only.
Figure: 200
